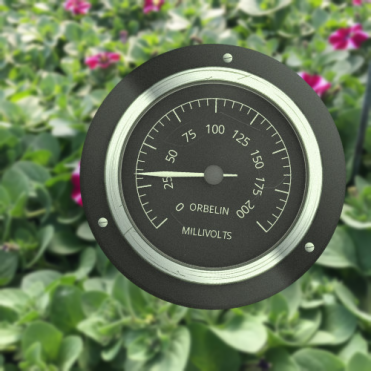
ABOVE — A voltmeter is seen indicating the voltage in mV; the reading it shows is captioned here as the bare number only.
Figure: 32.5
